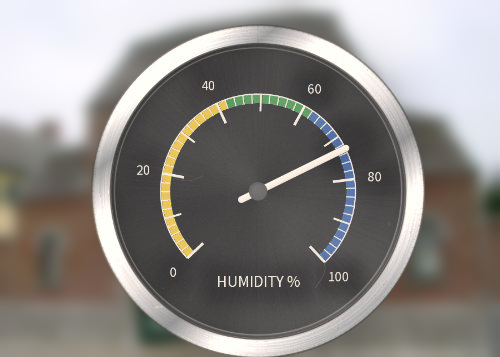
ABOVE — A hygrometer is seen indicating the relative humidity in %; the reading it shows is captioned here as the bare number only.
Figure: 73
